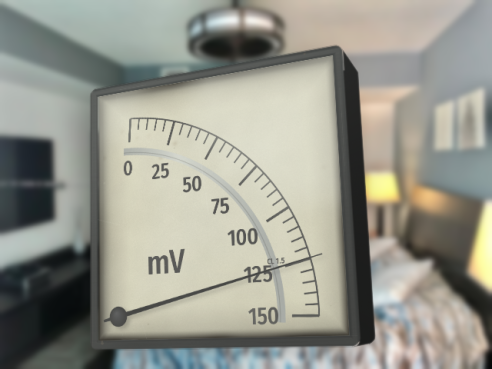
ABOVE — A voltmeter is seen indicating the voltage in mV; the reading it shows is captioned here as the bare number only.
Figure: 125
